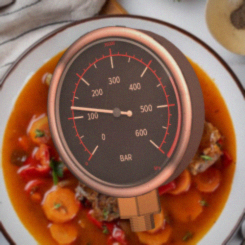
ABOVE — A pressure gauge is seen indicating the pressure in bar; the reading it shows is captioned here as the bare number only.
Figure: 125
